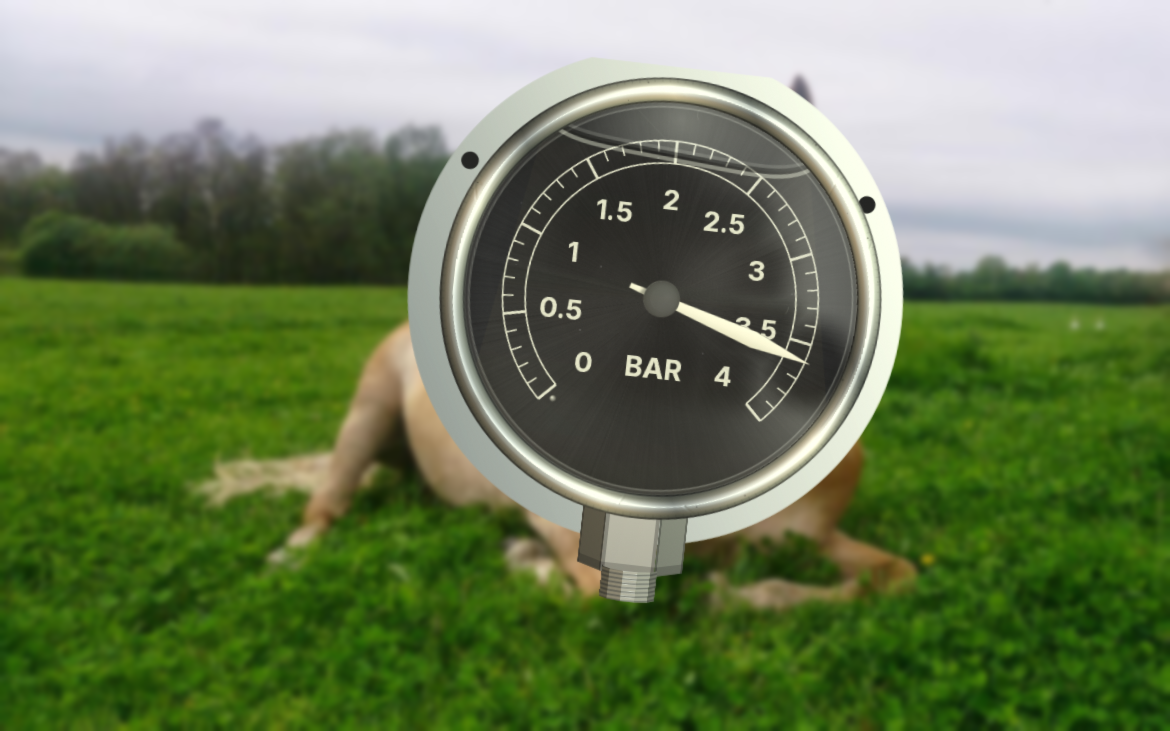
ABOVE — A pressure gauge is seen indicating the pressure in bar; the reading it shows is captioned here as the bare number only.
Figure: 3.6
